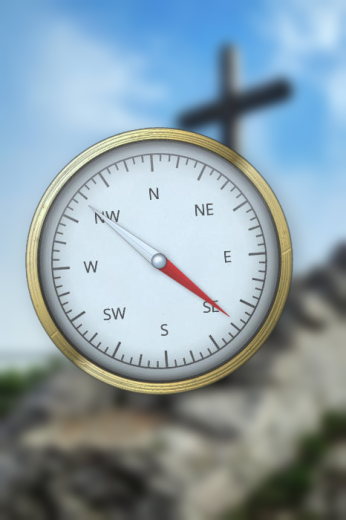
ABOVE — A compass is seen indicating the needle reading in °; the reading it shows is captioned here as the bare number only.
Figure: 132.5
